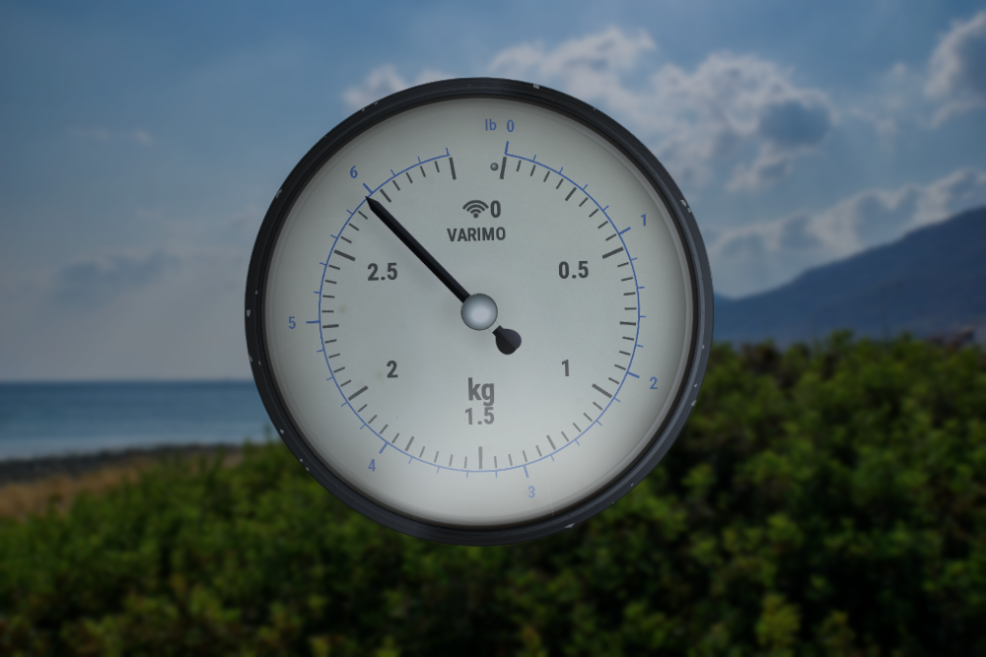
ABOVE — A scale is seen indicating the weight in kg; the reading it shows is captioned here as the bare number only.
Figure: 2.7
